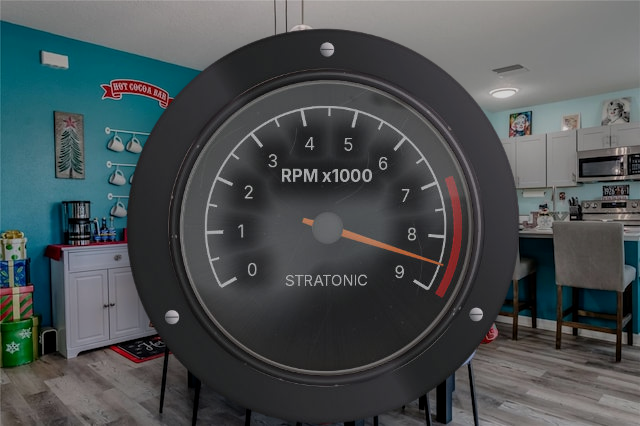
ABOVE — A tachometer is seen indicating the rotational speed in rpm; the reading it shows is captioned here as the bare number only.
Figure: 8500
